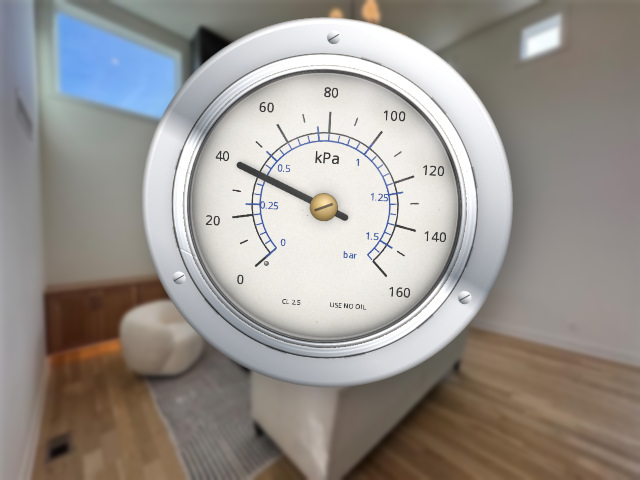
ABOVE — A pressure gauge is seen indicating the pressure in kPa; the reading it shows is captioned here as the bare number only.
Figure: 40
